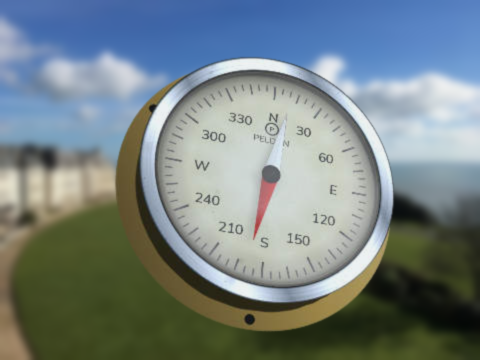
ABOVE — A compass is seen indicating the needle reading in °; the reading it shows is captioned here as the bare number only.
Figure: 190
